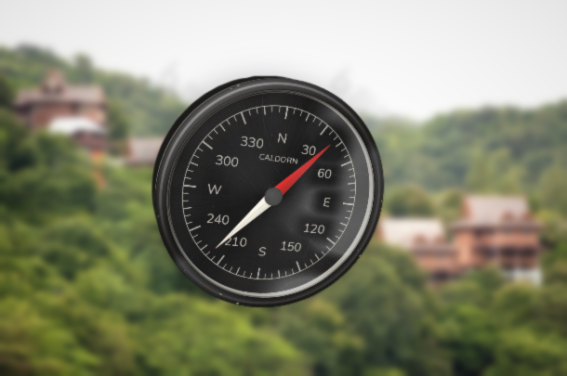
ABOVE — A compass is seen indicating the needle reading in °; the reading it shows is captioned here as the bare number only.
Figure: 40
